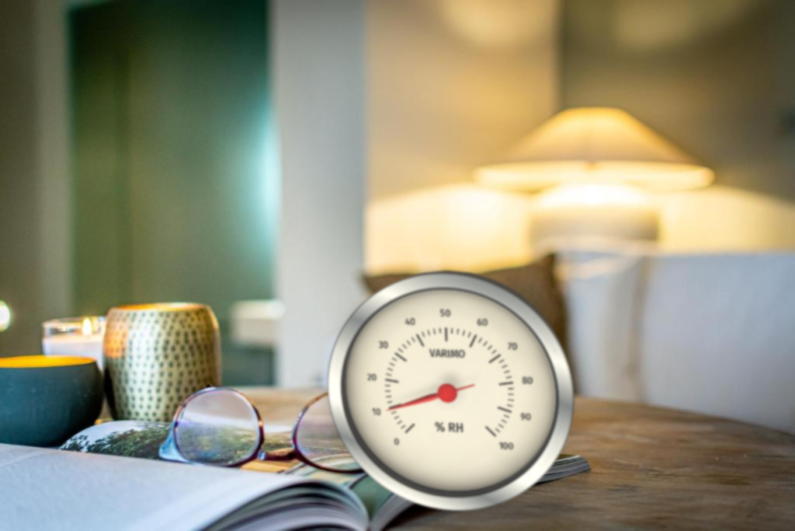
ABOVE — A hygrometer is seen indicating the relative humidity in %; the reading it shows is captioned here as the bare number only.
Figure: 10
